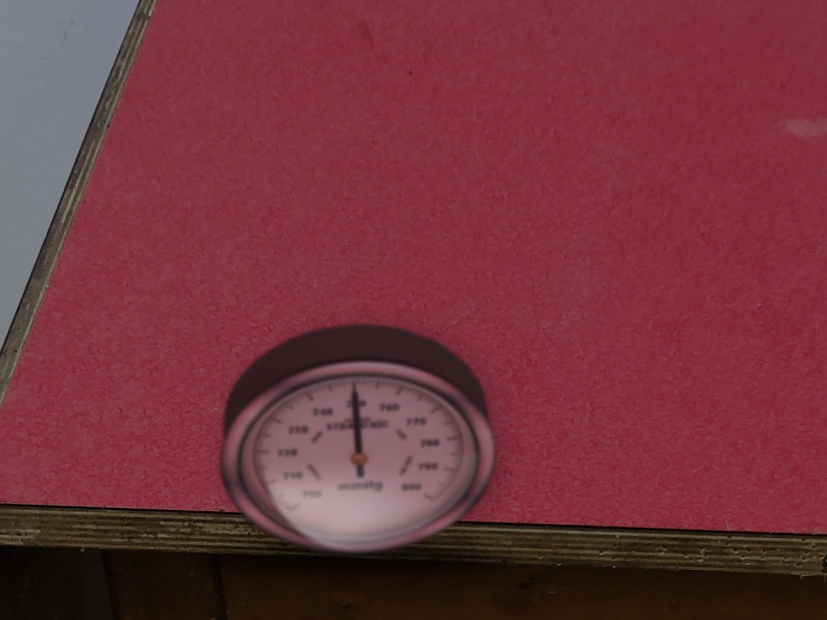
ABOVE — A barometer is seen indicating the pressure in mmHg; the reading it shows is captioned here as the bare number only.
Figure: 750
